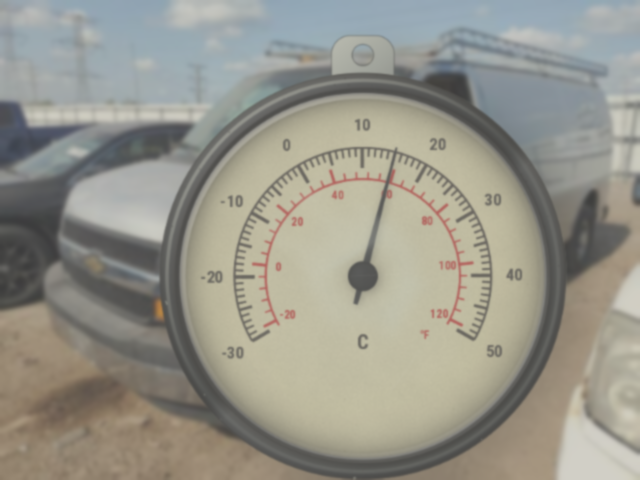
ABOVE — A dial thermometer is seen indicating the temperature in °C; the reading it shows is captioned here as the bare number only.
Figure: 15
